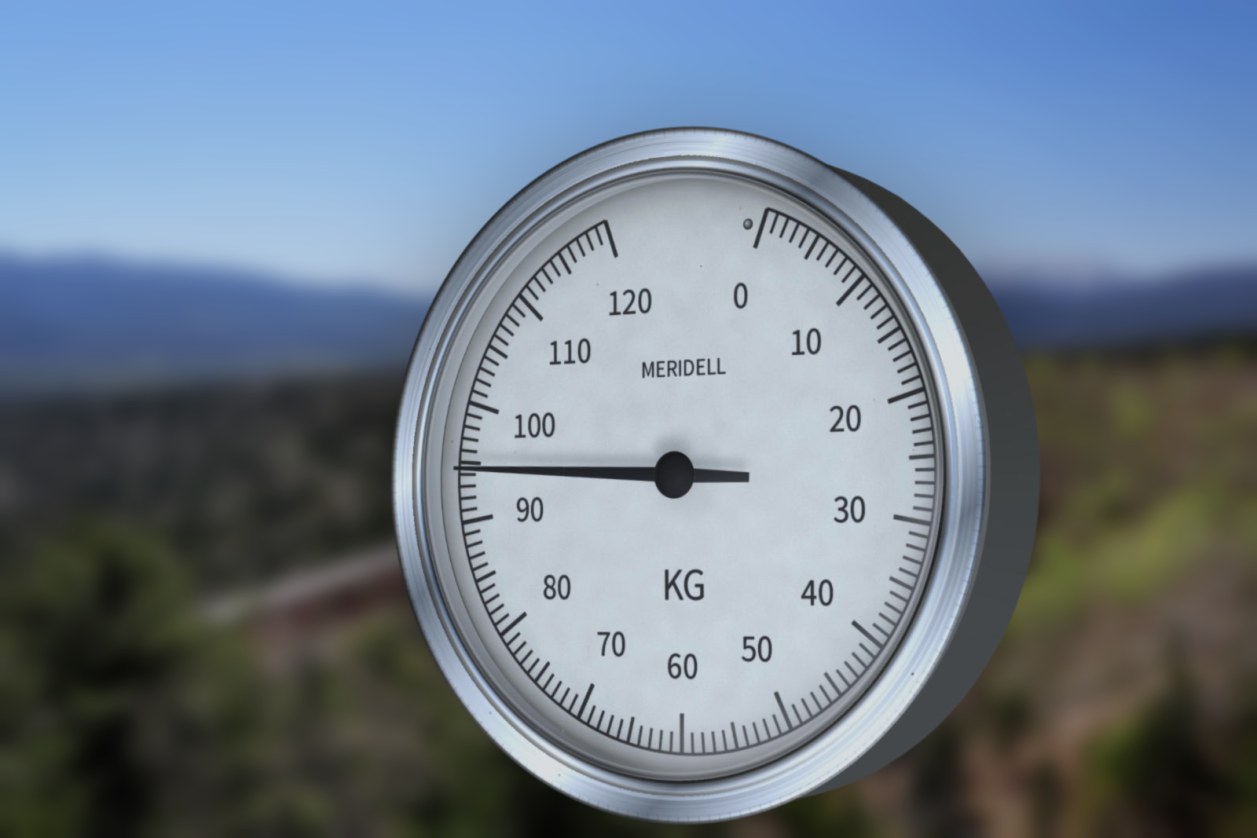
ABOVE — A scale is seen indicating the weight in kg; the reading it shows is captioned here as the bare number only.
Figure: 94.5
